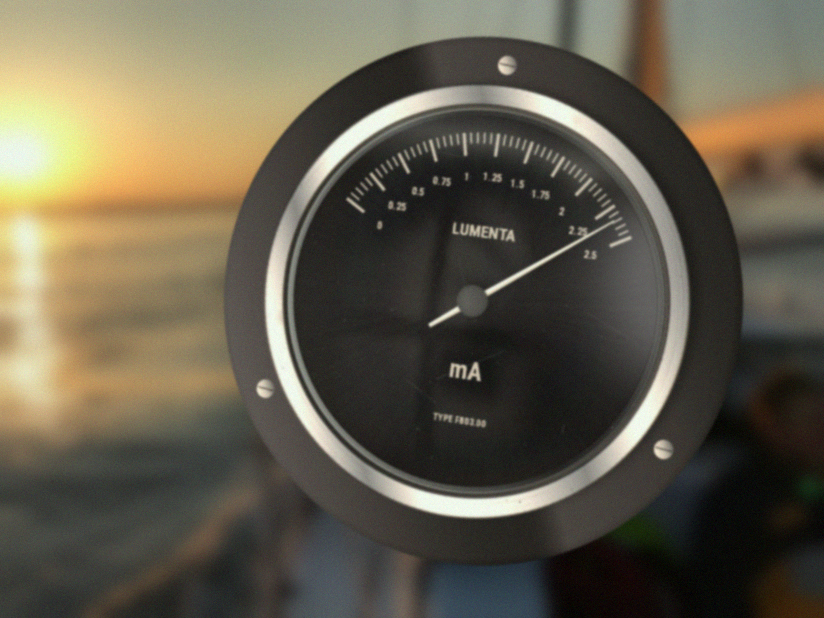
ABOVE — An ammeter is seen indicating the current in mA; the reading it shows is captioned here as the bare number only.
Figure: 2.35
